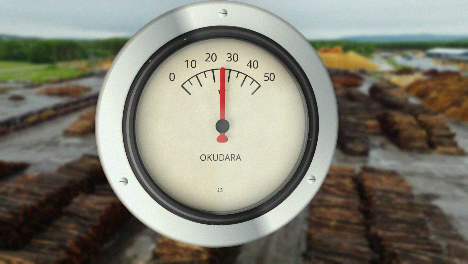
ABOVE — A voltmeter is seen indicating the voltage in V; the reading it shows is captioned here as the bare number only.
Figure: 25
